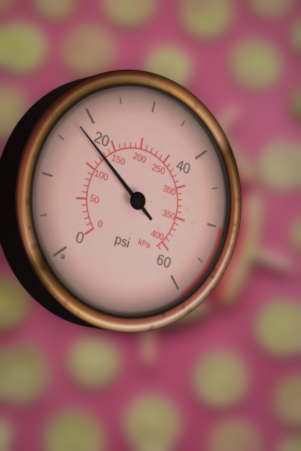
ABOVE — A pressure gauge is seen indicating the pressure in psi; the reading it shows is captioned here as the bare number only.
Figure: 17.5
